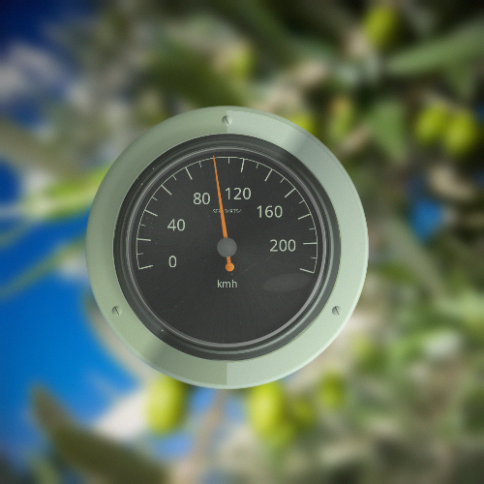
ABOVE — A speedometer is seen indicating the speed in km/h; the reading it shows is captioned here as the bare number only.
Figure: 100
